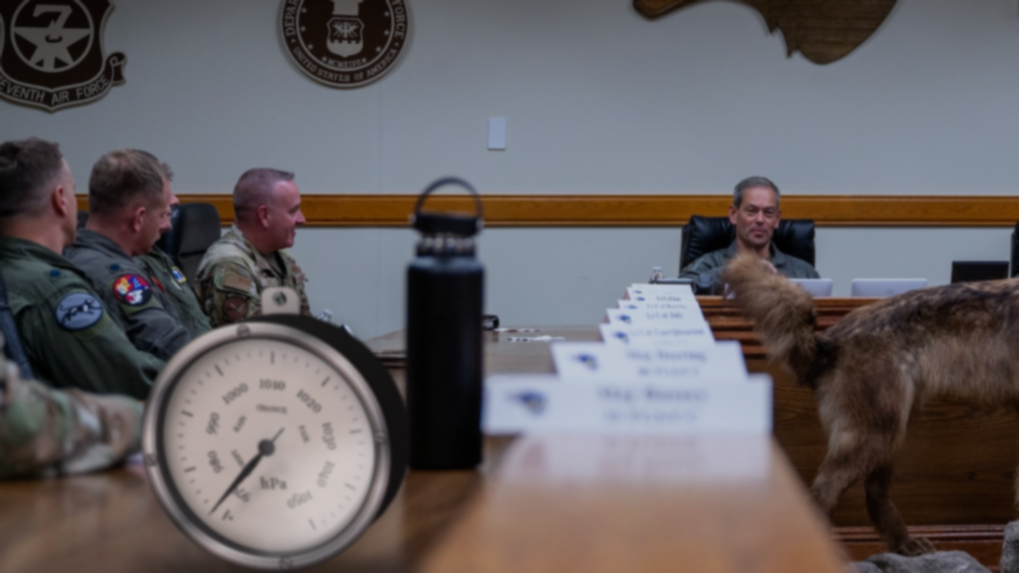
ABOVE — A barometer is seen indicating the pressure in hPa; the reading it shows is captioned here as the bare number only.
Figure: 972
